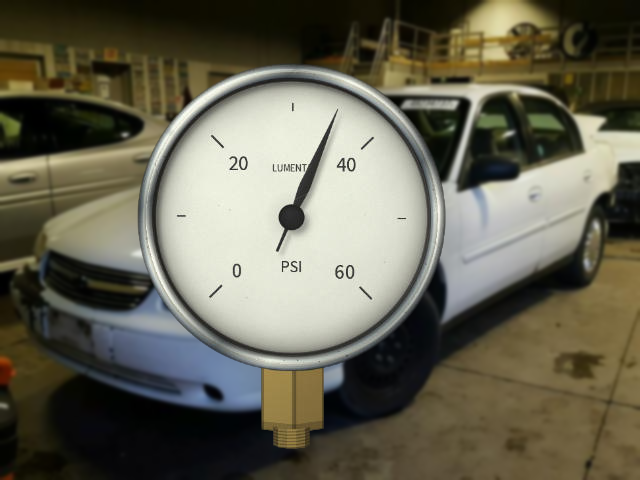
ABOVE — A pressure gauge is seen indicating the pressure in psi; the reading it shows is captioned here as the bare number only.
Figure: 35
